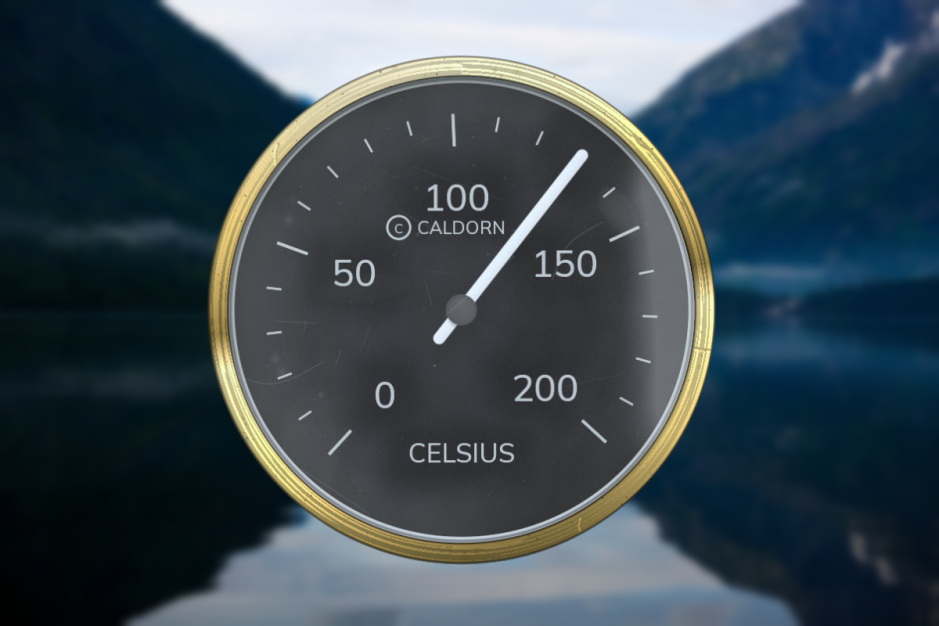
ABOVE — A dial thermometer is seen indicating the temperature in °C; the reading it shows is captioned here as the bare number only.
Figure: 130
